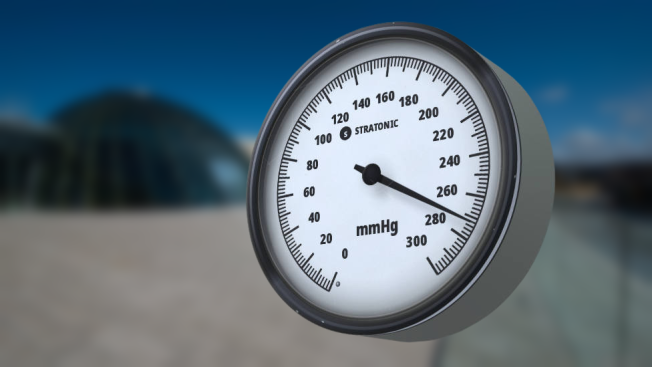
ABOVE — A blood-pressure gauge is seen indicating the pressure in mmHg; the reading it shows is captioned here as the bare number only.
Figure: 272
